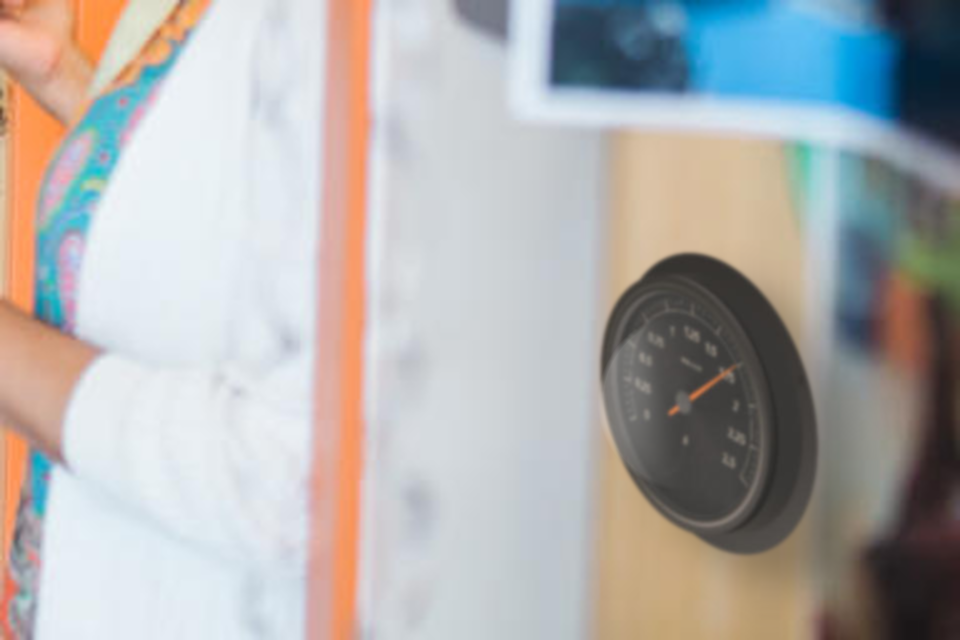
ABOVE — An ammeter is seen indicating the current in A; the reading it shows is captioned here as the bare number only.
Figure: 1.75
